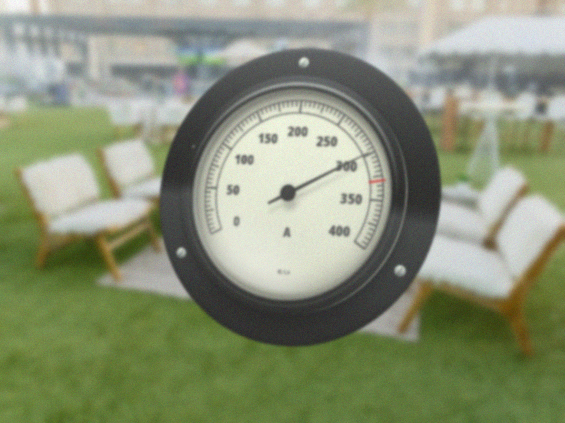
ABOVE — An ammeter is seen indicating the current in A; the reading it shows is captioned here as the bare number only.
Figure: 300
